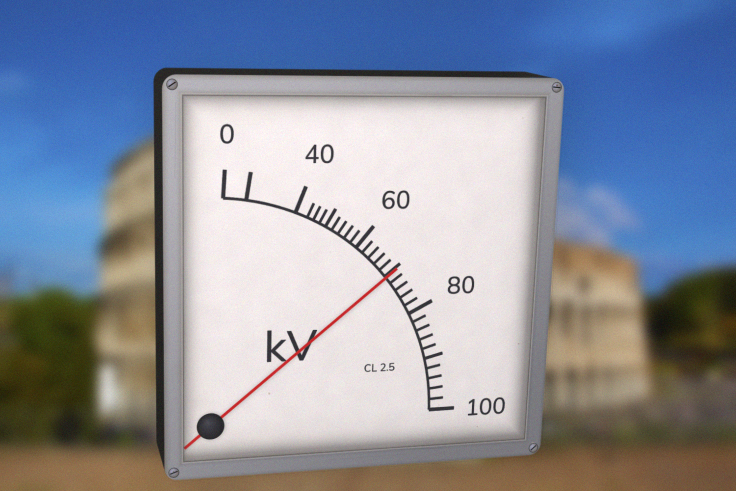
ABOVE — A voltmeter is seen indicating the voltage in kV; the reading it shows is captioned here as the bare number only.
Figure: 70
